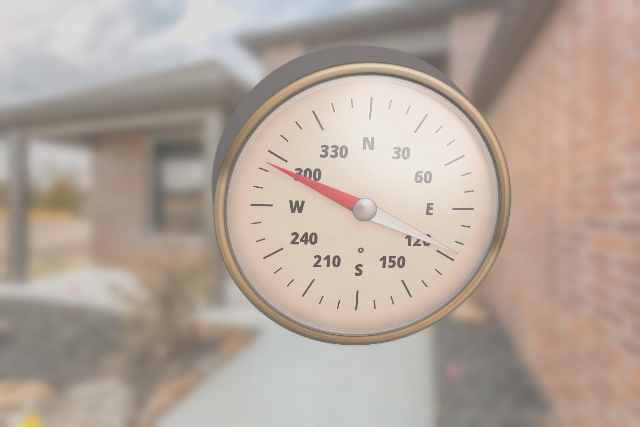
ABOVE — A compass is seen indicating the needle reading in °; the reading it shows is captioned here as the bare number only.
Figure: 295
